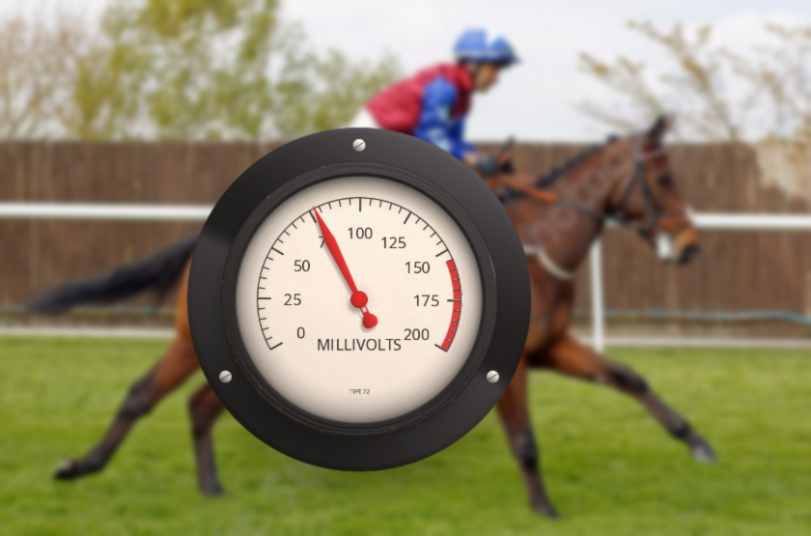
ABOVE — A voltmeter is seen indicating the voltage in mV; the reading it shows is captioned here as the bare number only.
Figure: 77.5
